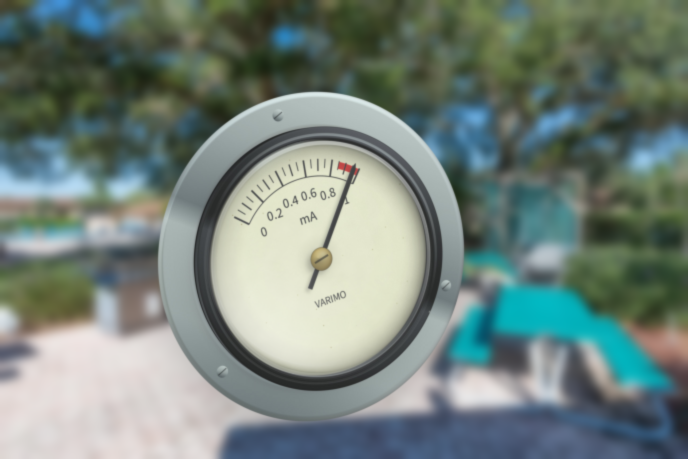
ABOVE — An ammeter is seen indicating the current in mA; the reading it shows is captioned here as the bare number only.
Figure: 0.95
